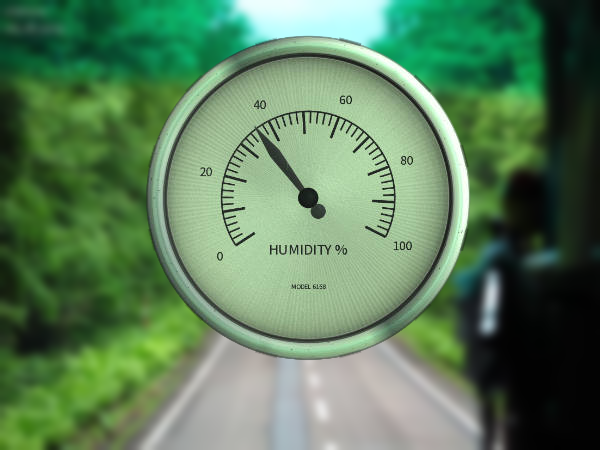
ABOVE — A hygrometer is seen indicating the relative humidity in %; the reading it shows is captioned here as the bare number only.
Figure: 36
